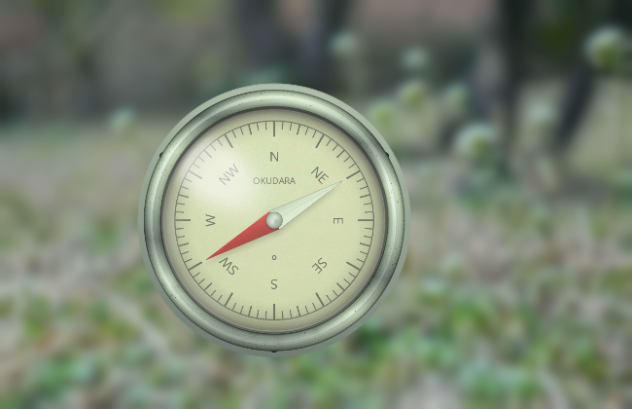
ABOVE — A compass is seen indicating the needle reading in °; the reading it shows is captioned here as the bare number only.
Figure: 240
